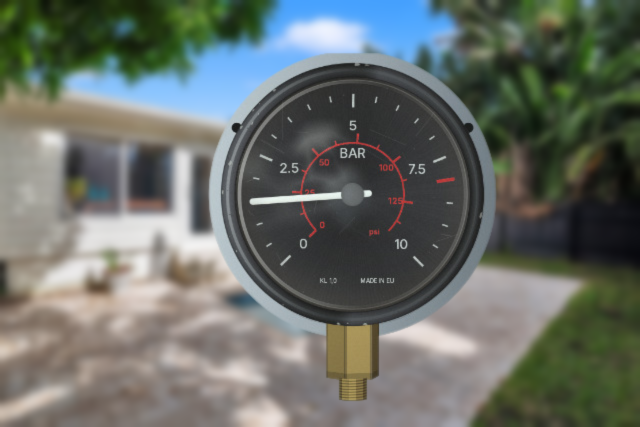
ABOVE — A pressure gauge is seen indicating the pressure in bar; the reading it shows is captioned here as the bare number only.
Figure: 1.5
